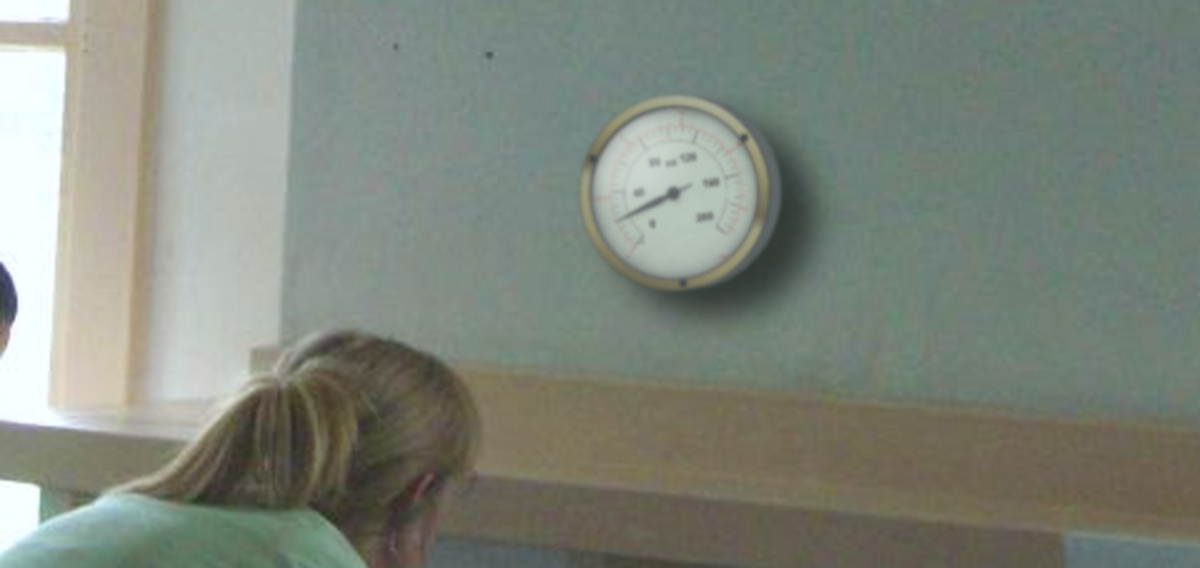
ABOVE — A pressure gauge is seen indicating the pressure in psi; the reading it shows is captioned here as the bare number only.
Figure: 20
